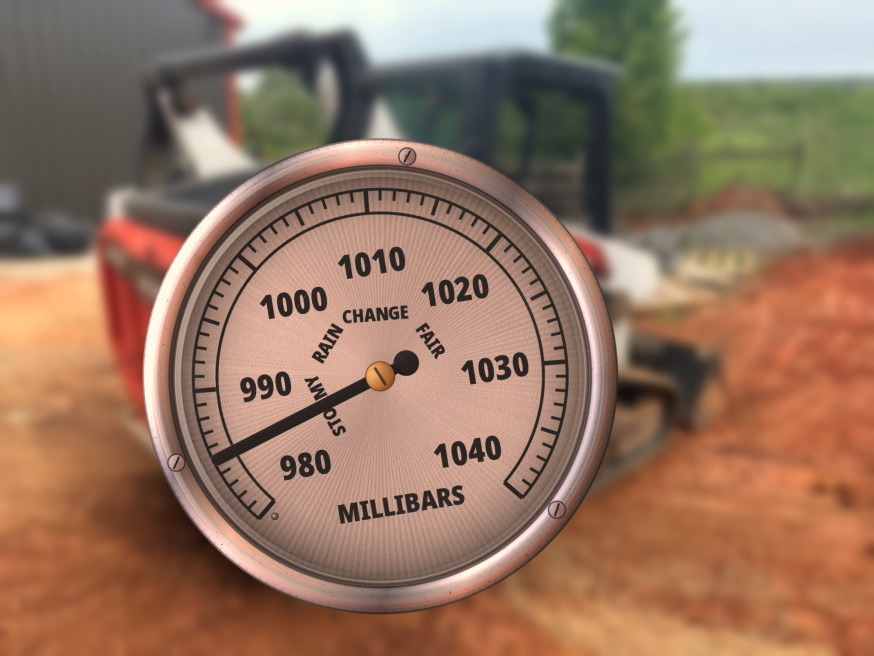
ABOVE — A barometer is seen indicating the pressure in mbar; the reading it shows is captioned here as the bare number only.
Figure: 985
